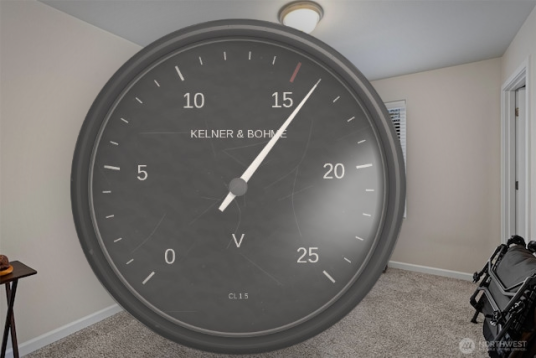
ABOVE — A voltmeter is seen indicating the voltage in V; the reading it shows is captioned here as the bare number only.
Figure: 16
